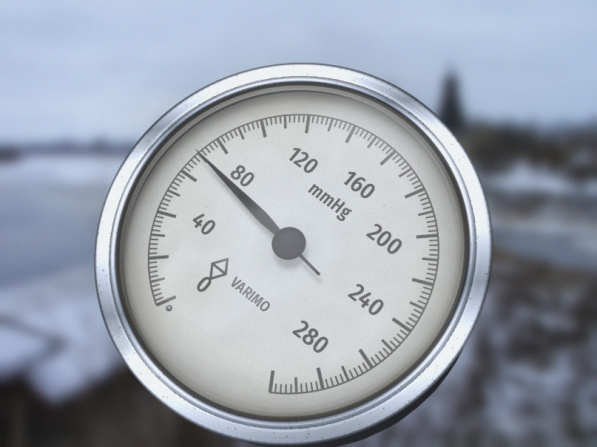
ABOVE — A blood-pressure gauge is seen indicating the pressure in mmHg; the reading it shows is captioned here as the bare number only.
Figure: 70
